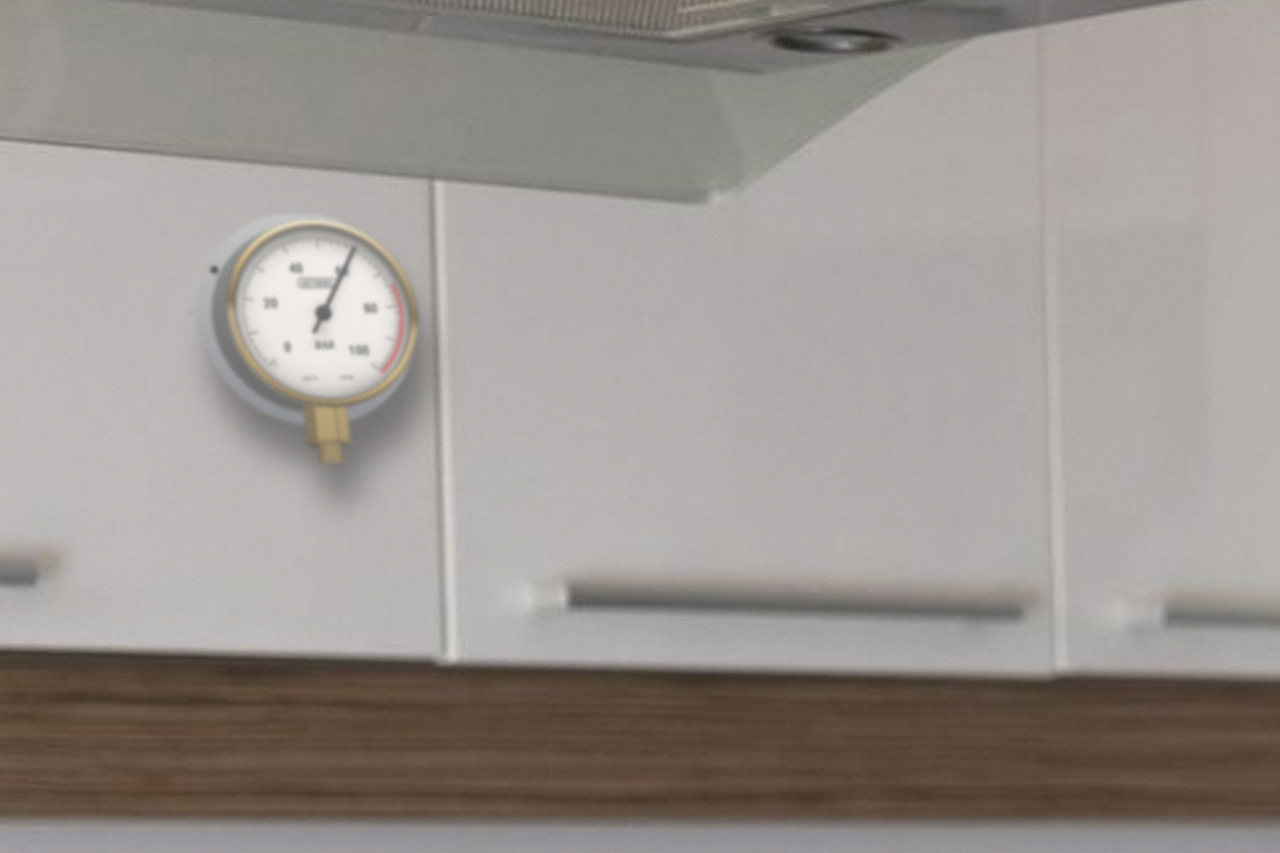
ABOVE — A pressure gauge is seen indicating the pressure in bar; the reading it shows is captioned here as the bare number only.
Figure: 60
